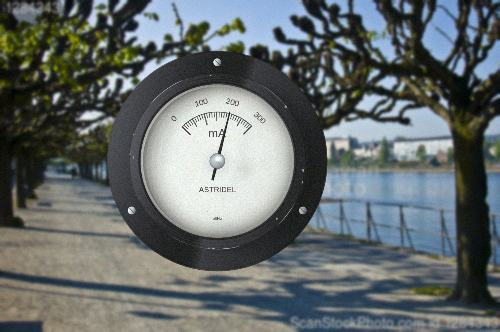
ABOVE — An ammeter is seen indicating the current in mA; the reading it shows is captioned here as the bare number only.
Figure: 200
